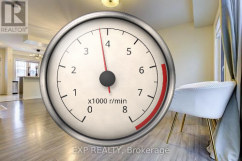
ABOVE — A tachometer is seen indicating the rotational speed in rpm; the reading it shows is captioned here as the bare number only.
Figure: 3750
